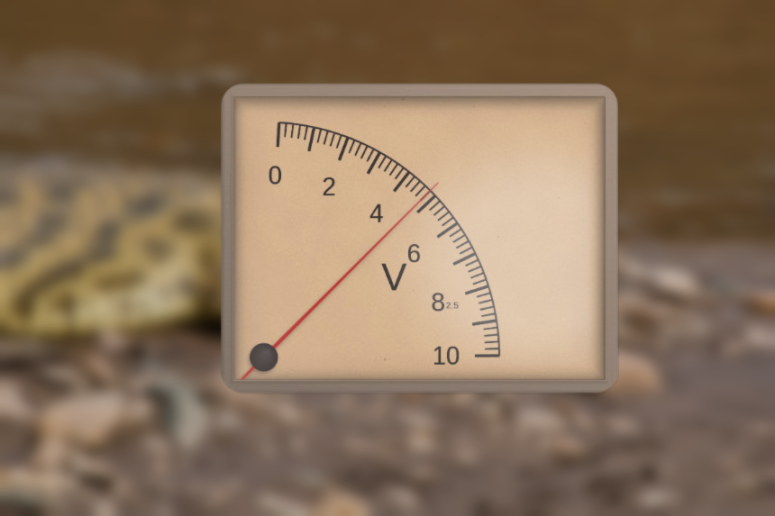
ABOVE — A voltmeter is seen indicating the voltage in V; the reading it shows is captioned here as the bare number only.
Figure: 4.8
